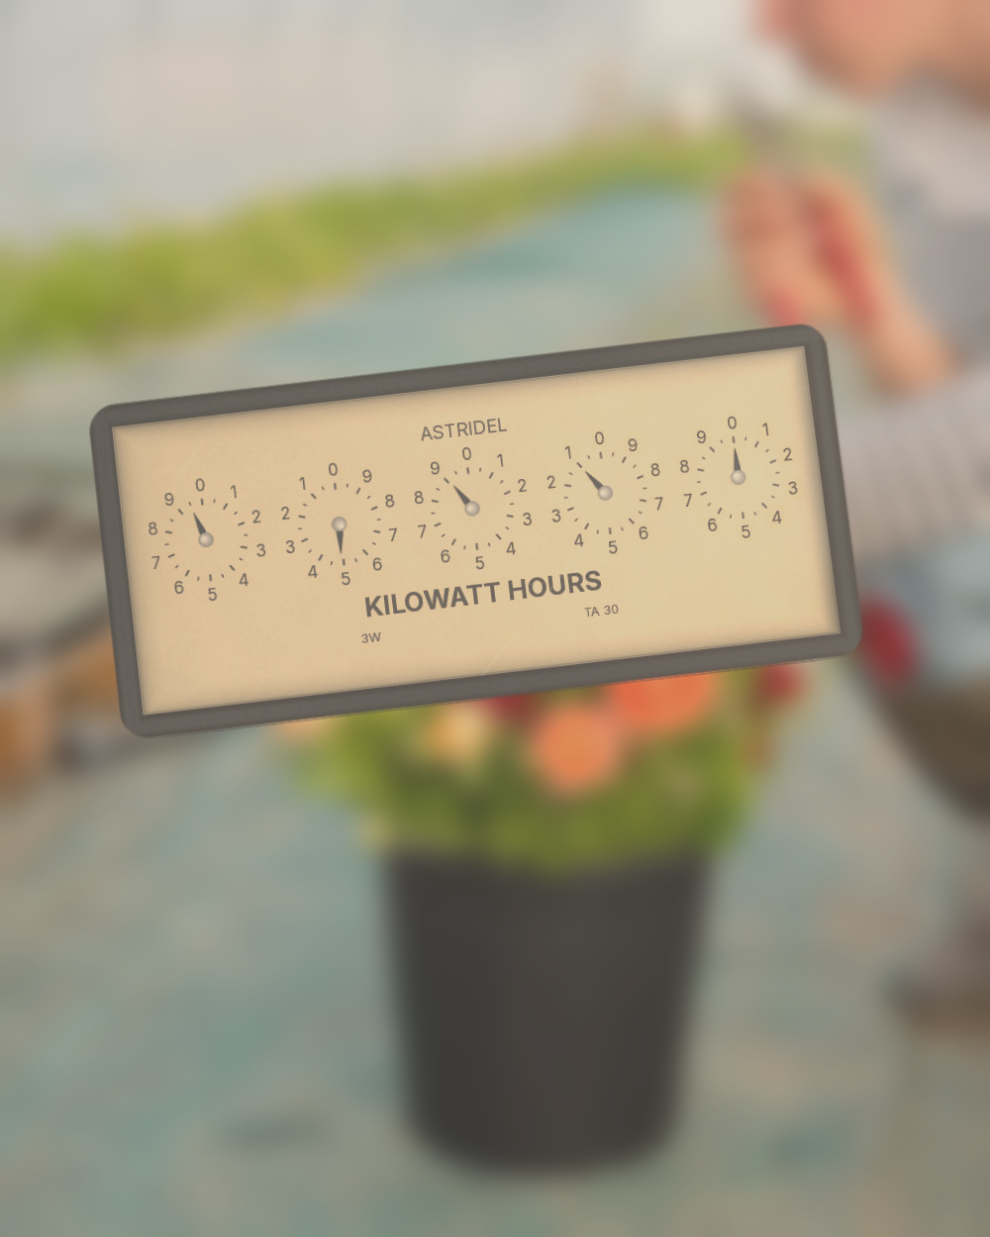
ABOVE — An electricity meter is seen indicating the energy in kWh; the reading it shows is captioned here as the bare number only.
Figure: 94910
